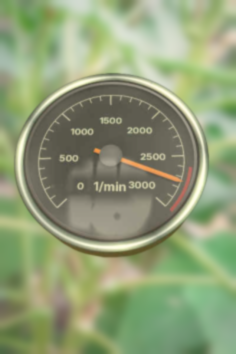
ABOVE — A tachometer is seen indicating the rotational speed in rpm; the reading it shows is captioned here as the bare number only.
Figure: 2750
